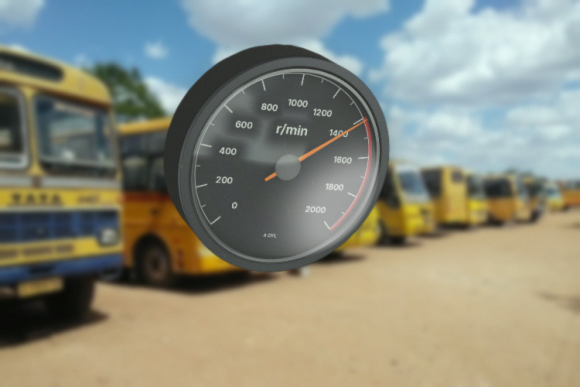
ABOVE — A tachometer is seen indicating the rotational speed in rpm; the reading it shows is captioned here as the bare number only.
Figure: 1400
